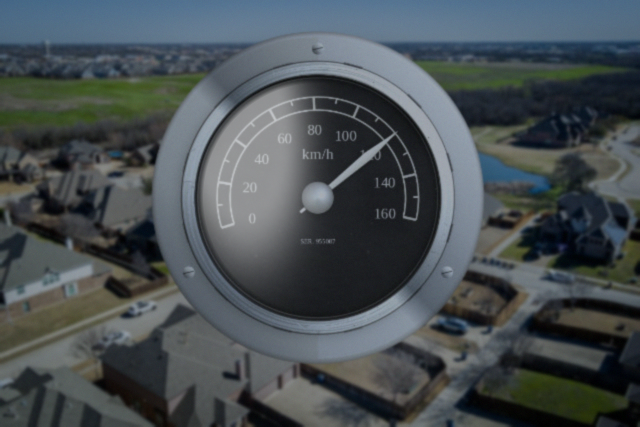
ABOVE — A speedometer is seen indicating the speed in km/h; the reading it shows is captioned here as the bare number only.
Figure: 120
